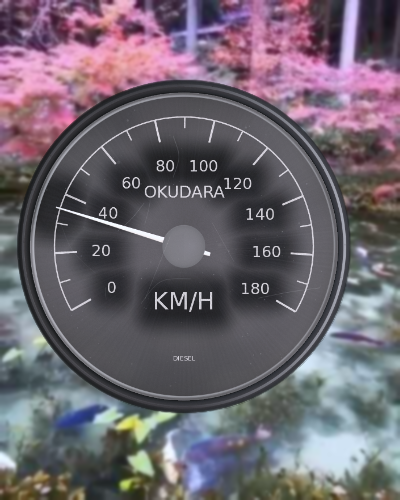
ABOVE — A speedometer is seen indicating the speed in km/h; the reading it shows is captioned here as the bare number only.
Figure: 35
